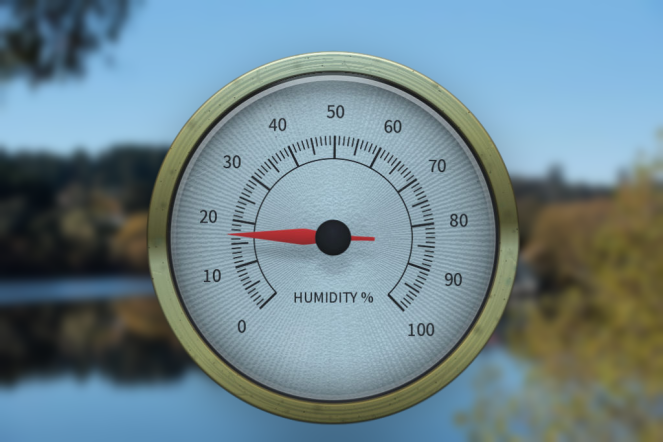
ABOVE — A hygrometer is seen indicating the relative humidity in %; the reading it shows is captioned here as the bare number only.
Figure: 17
